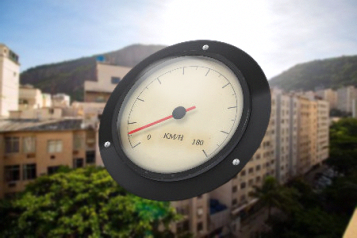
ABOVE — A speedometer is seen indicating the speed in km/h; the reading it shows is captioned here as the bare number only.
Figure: 10
